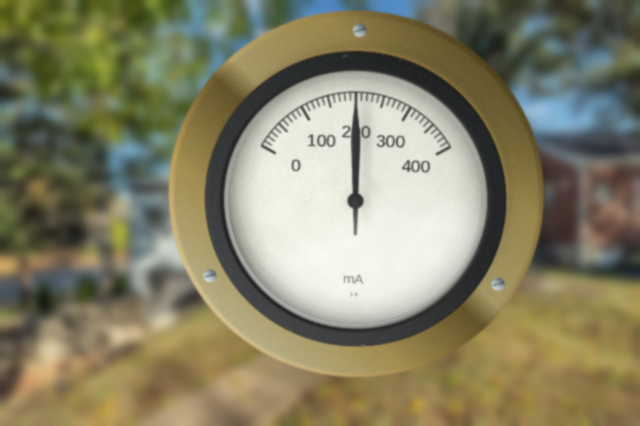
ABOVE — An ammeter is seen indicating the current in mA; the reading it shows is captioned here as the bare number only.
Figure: 200
